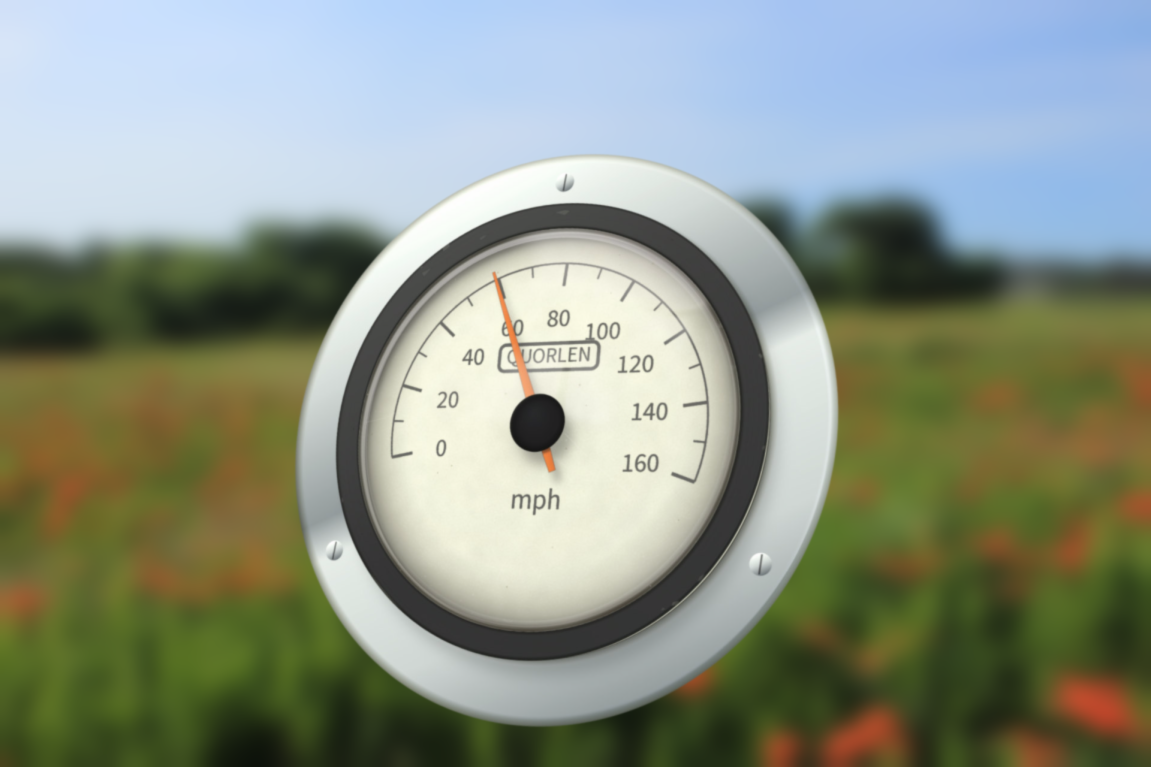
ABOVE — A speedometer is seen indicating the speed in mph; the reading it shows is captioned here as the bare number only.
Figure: 60
